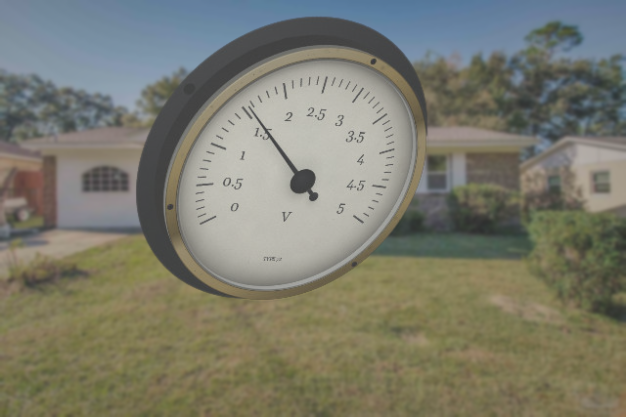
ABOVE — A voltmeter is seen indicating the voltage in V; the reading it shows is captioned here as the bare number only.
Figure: 1.55
